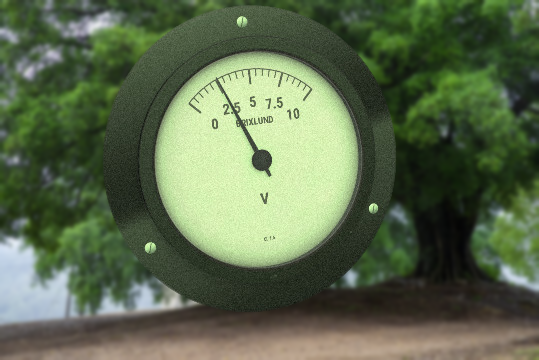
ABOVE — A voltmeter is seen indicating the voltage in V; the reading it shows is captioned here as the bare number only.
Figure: 2.5
